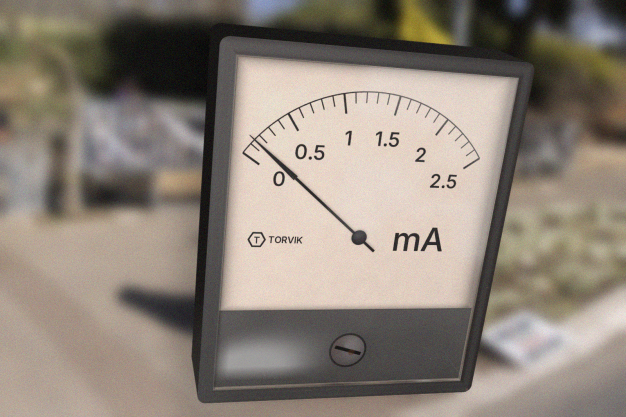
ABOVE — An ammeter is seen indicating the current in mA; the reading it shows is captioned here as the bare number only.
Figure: 0.15
